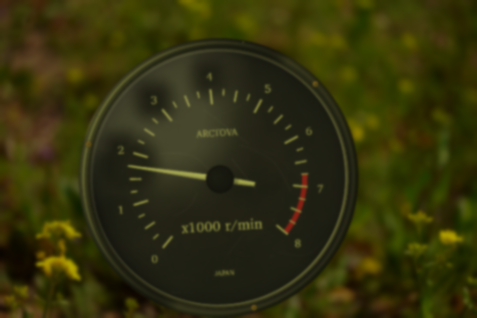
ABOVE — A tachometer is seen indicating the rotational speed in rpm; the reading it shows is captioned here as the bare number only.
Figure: 1750
